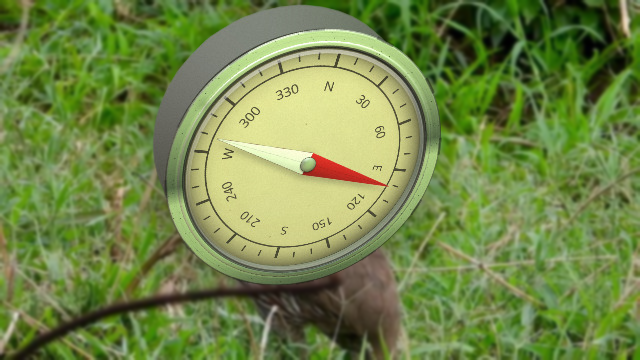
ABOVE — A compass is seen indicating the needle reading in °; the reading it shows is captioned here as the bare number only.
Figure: 100
